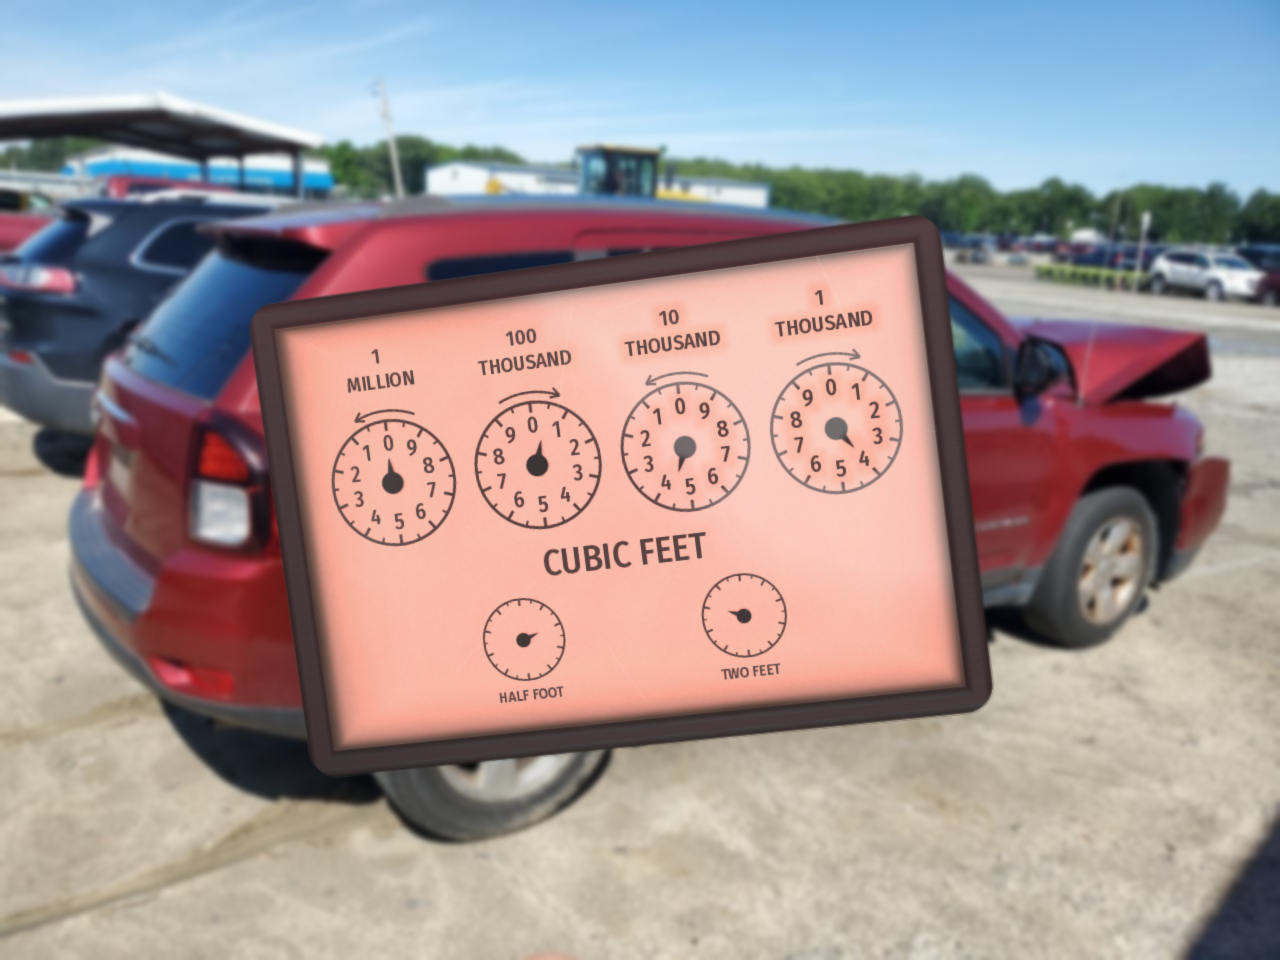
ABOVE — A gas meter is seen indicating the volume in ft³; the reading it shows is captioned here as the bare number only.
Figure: 4400
